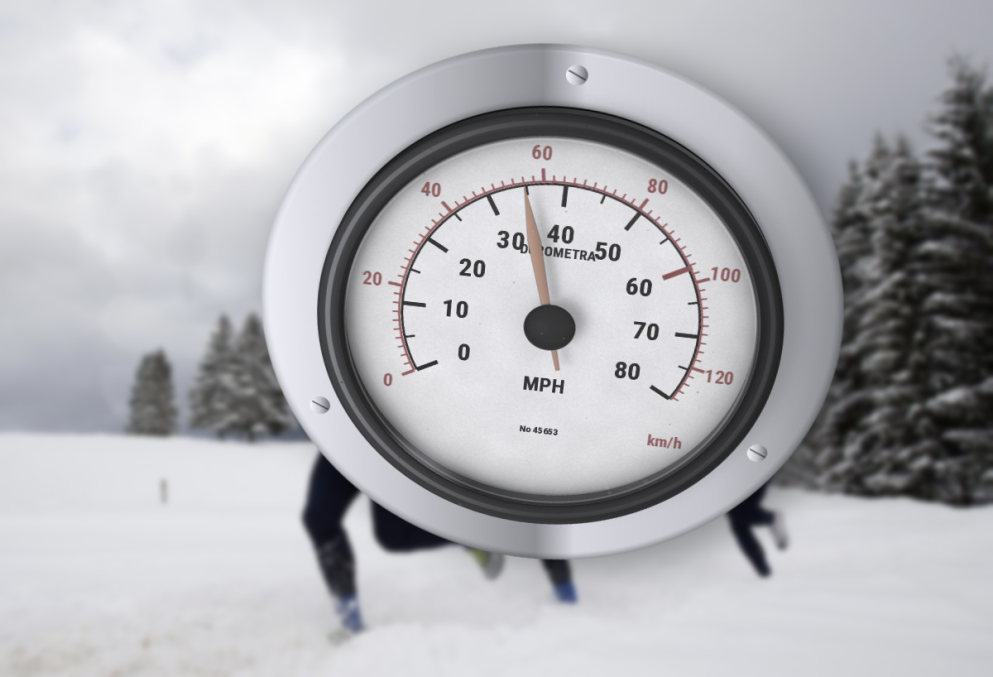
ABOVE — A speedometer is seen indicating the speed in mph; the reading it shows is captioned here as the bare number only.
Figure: 35
